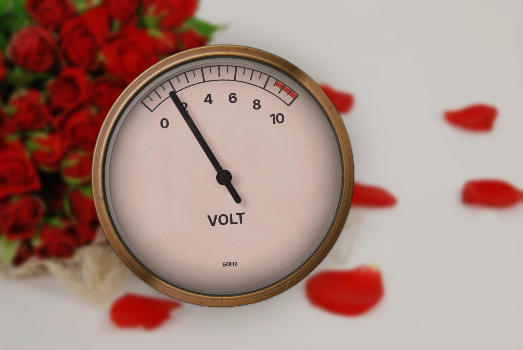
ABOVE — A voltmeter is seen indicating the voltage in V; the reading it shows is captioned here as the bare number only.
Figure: 1.75
